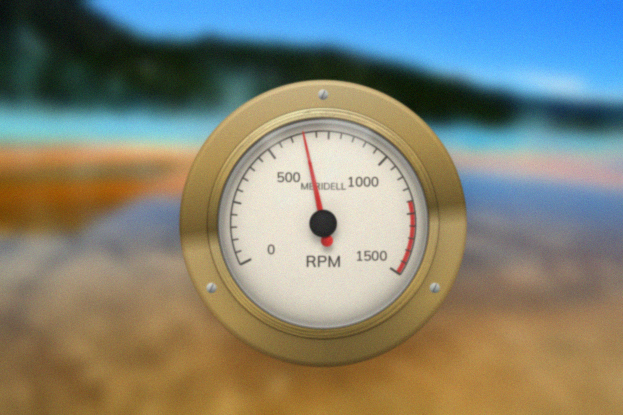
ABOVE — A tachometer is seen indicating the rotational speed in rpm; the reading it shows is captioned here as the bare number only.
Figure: 650
